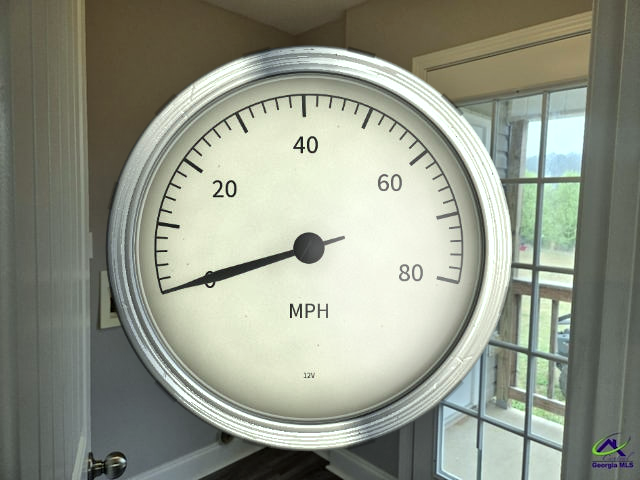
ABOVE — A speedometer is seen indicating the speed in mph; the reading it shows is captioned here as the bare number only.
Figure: 0
